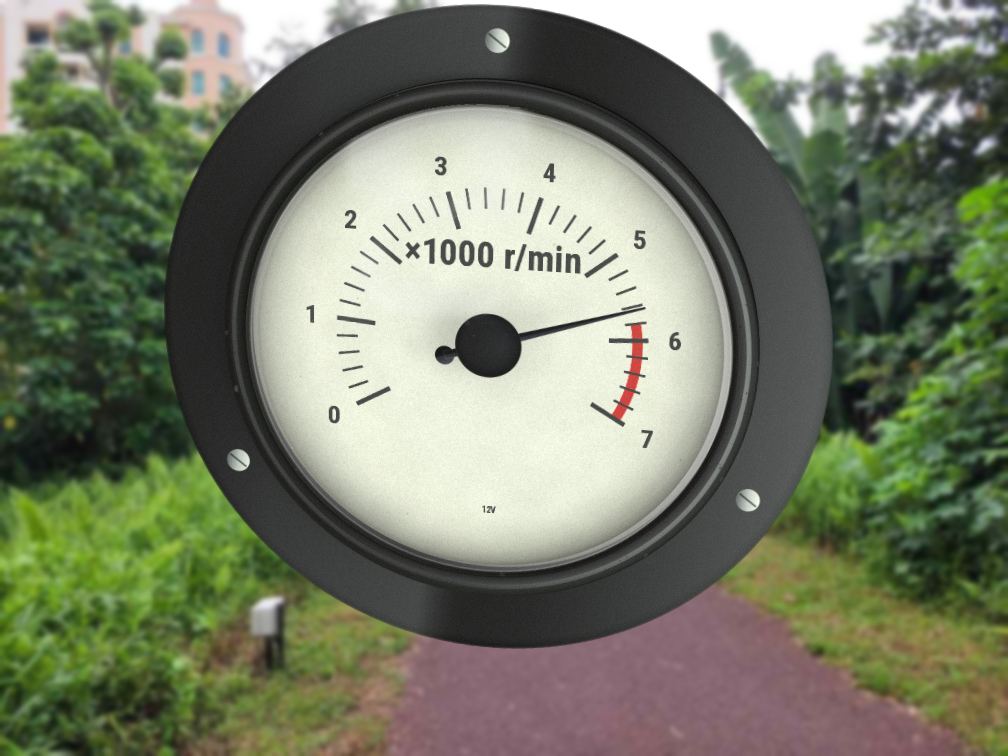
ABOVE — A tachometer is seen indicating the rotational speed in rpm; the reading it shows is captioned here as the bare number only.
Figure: 5600
